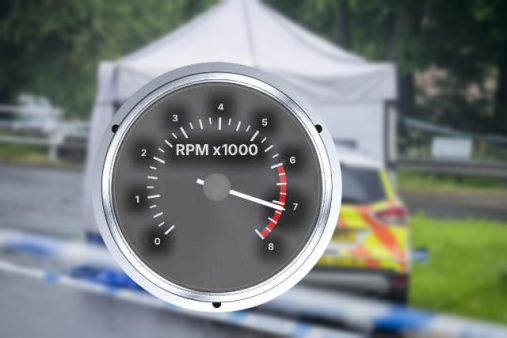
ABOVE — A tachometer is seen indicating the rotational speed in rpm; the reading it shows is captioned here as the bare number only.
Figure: 7125
